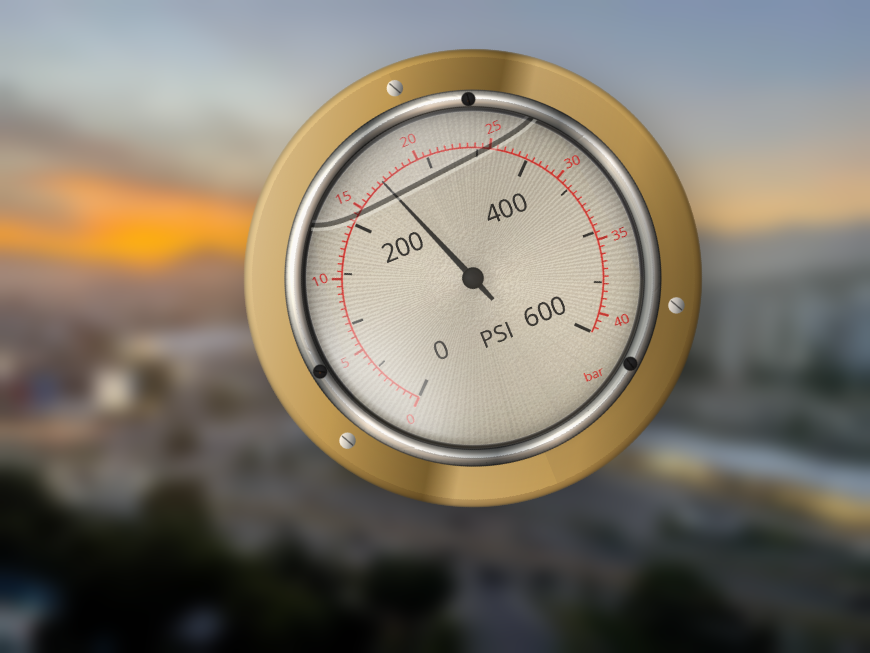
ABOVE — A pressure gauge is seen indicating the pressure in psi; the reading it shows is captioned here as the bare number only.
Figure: 250
